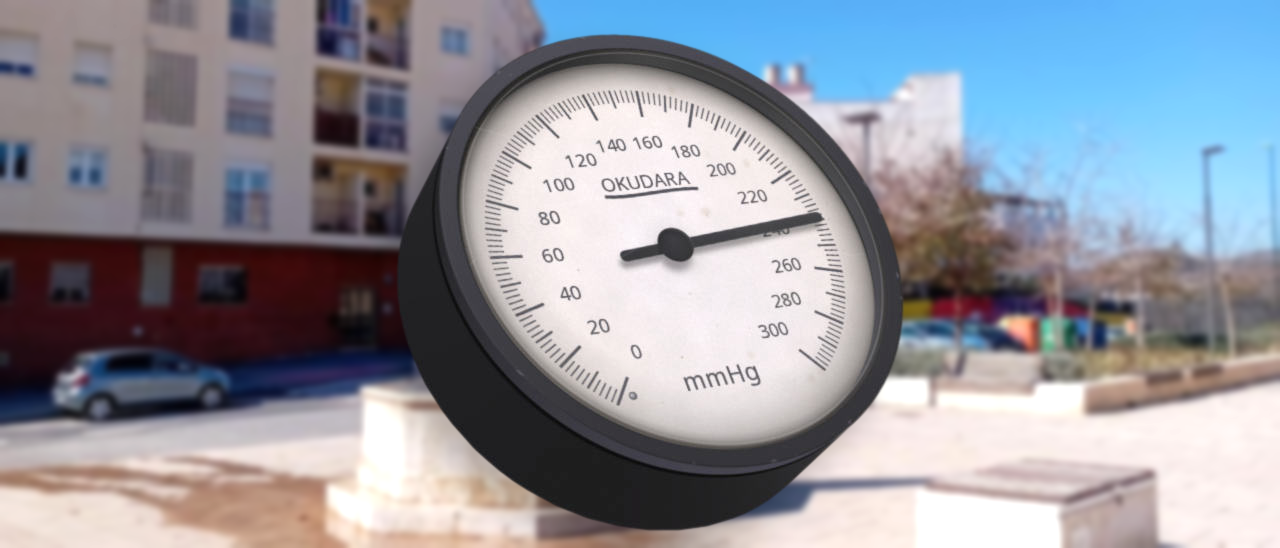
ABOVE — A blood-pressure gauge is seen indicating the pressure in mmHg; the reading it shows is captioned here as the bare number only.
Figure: 240
